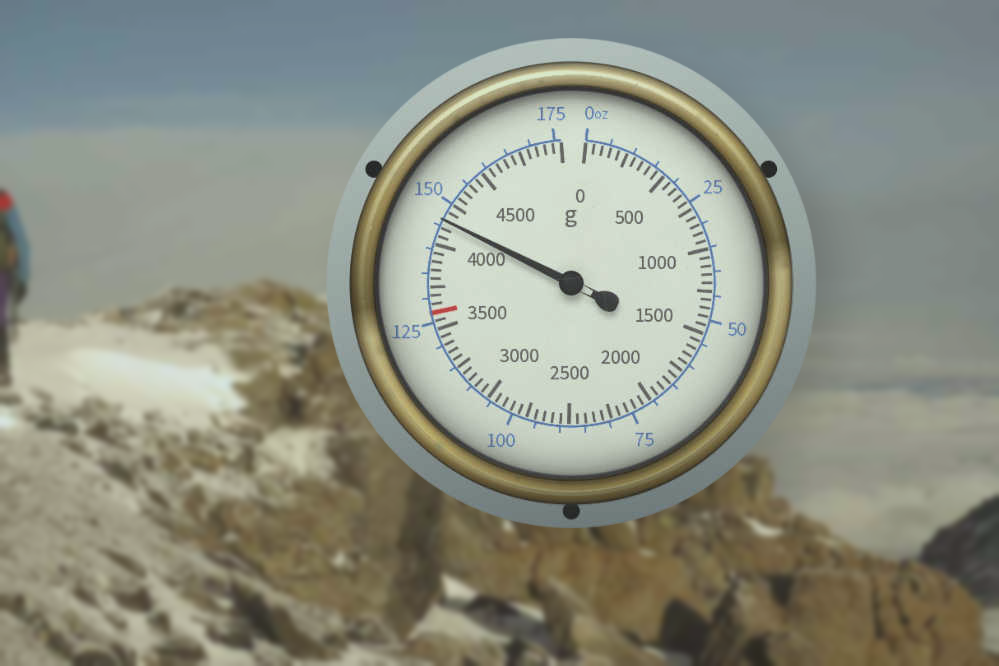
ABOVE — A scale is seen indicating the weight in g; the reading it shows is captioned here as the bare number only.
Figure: 4150
